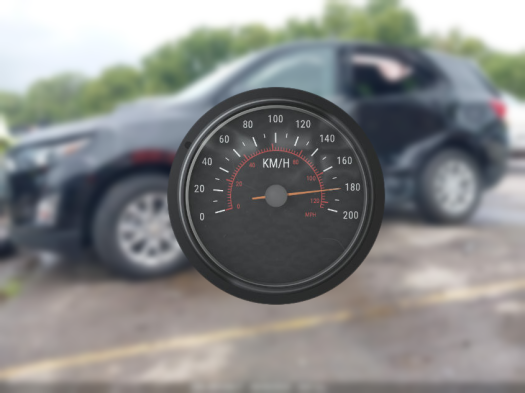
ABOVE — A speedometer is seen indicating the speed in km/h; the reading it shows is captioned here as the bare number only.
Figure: 180
